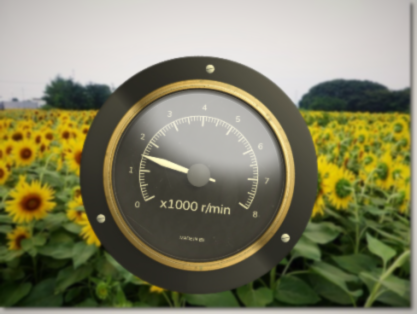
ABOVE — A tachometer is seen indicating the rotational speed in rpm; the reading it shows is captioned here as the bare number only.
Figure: 1500
